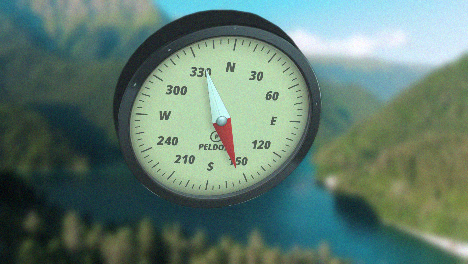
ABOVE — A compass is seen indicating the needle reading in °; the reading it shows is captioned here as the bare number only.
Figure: 155
